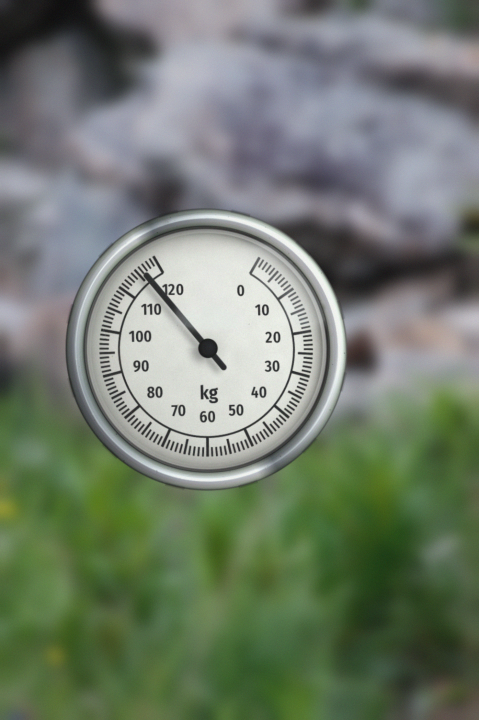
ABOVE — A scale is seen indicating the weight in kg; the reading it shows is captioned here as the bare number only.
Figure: 116
